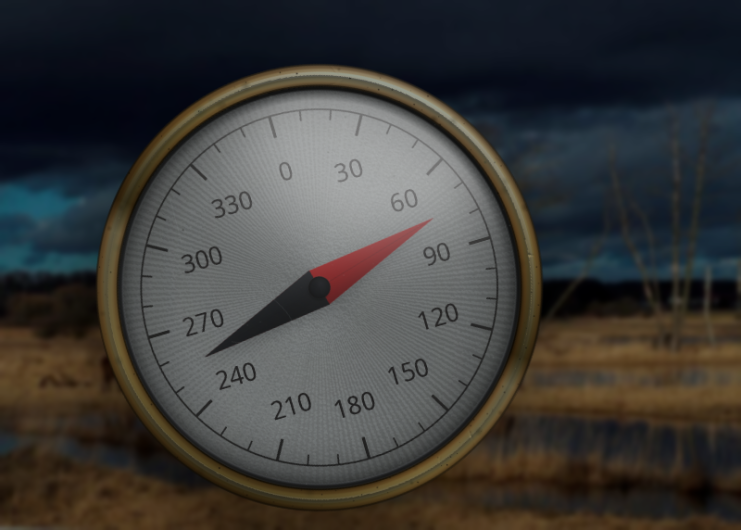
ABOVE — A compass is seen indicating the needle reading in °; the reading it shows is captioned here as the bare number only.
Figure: 75
